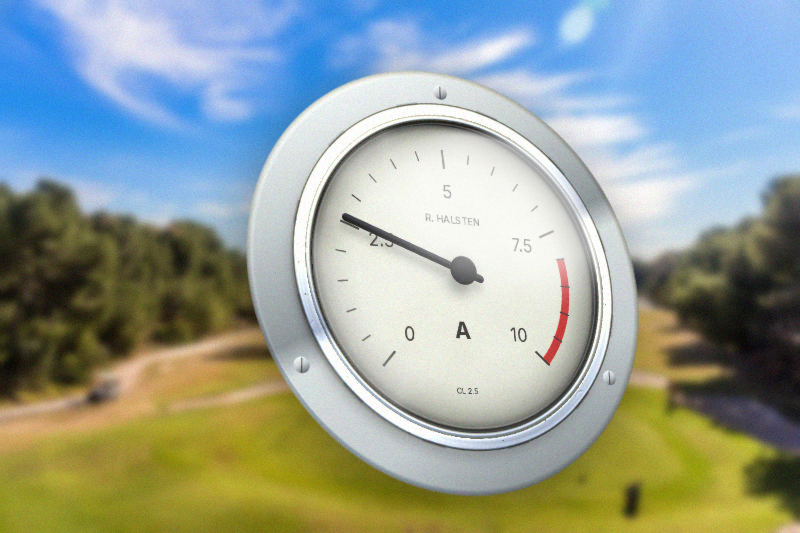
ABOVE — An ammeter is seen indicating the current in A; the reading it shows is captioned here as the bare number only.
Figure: 2.5
